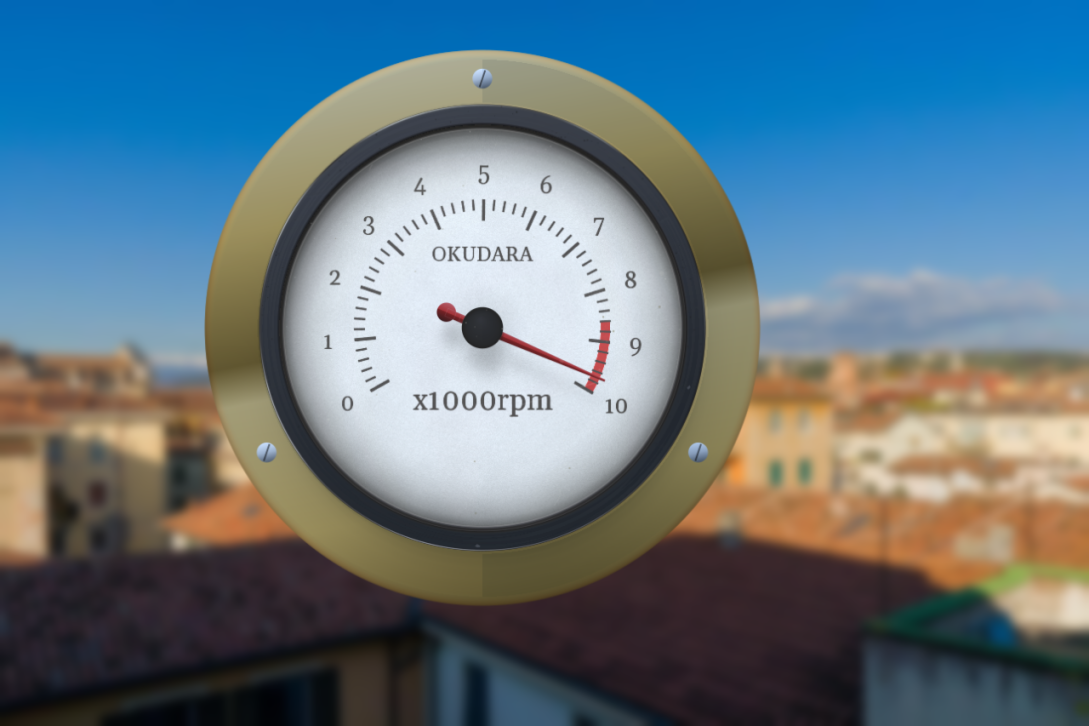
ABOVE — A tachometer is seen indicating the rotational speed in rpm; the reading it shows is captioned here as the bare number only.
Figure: 9700
